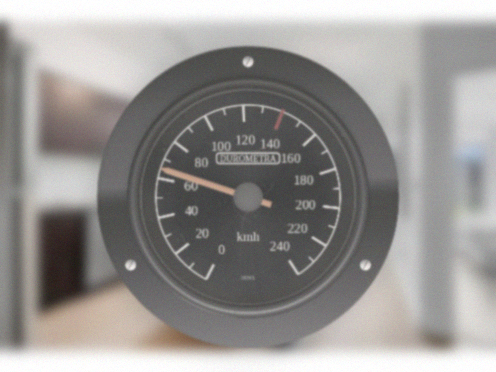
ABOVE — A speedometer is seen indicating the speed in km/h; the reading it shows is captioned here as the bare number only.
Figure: 65
